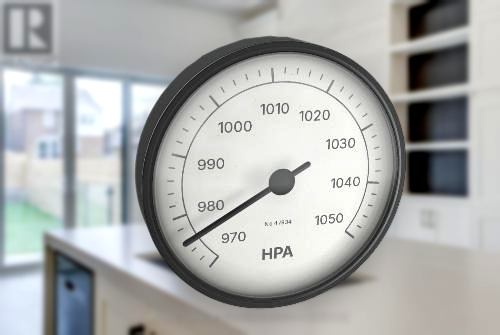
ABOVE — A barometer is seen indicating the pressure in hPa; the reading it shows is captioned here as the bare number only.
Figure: 976
